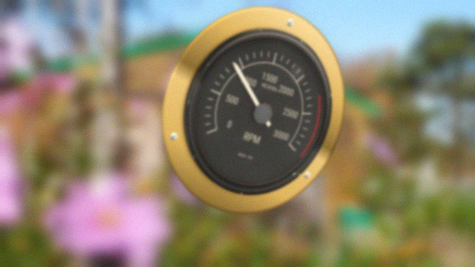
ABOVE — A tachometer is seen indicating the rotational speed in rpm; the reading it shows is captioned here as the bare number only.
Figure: 900
